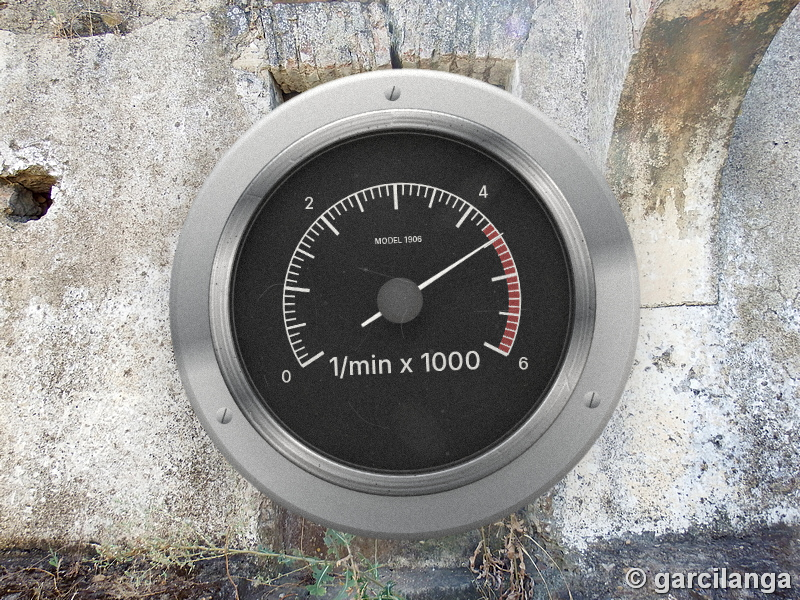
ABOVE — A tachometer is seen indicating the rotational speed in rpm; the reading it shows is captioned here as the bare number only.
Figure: 4500
